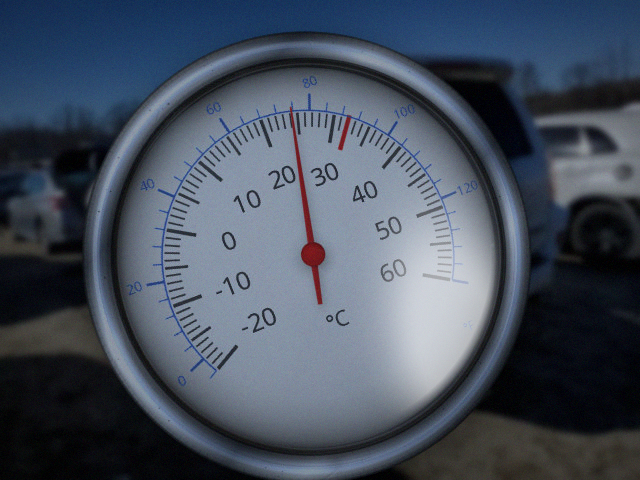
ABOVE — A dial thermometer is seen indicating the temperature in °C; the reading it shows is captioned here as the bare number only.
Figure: 24
